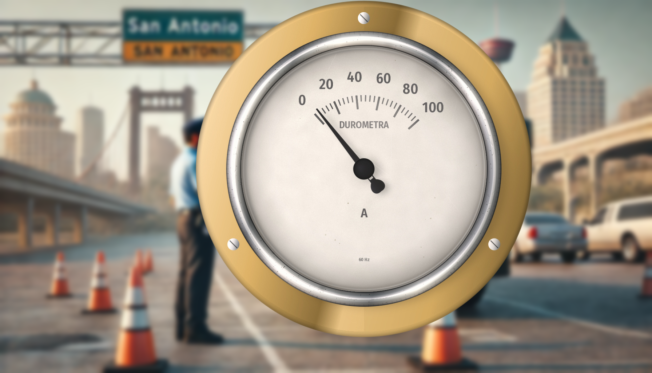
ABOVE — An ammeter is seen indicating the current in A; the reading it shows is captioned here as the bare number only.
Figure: 4
